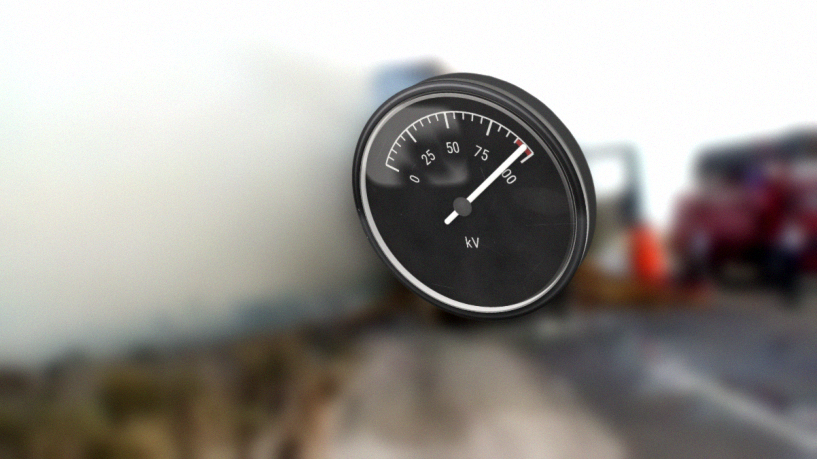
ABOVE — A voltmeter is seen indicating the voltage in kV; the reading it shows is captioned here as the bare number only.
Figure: 95
